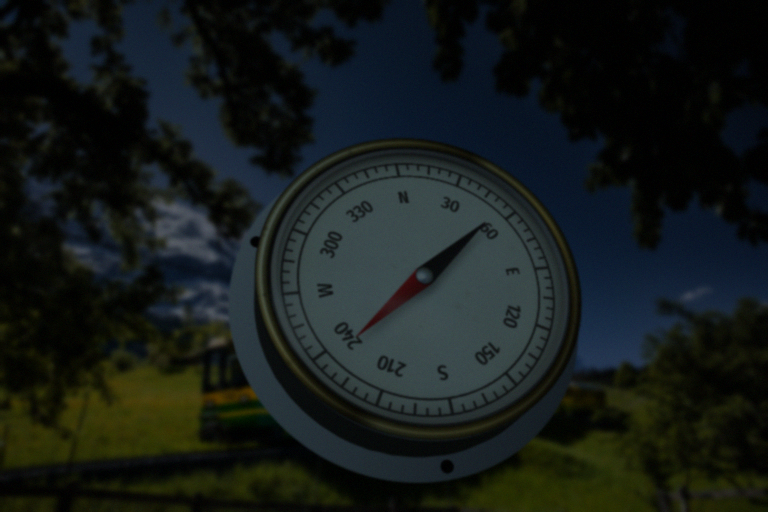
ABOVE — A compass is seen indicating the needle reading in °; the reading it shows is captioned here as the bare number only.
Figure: 235
